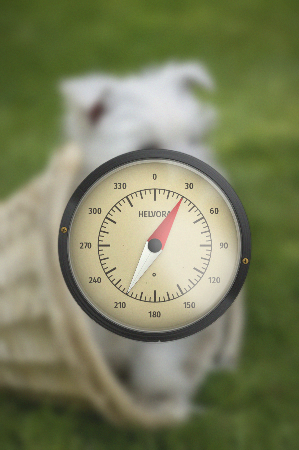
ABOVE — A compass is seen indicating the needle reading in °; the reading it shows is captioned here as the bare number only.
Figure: 30
